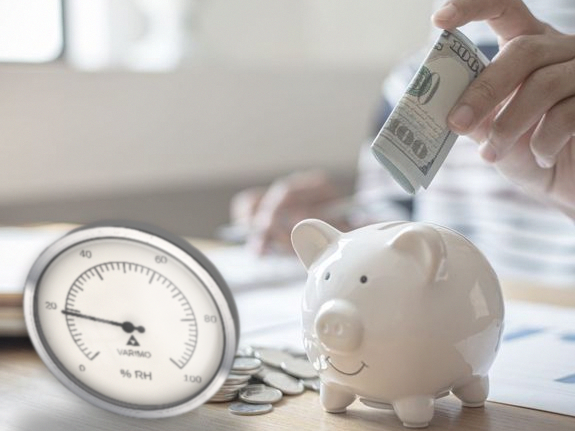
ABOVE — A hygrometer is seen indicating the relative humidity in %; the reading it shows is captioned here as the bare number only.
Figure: 20
